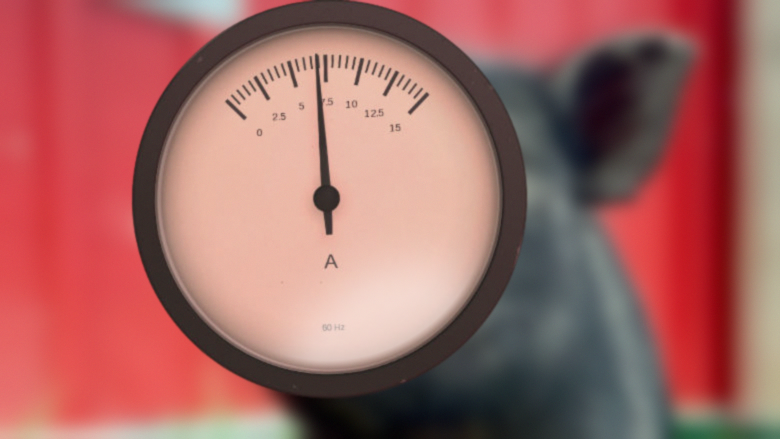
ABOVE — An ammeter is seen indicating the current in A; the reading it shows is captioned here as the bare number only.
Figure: 7
